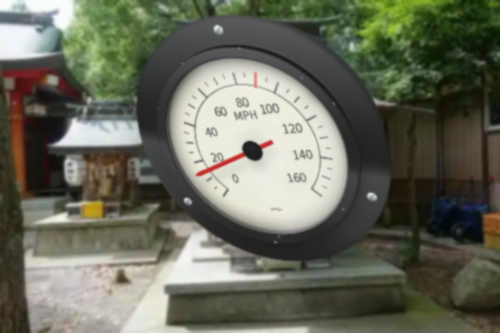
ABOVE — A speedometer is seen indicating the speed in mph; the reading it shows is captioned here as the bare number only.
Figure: 15
